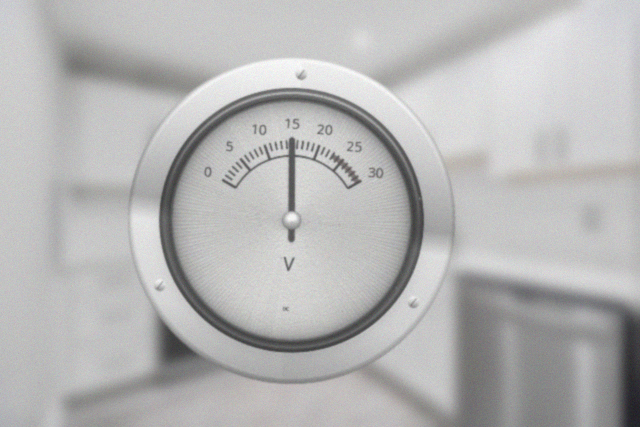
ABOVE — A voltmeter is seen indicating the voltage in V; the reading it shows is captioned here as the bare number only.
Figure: 15
